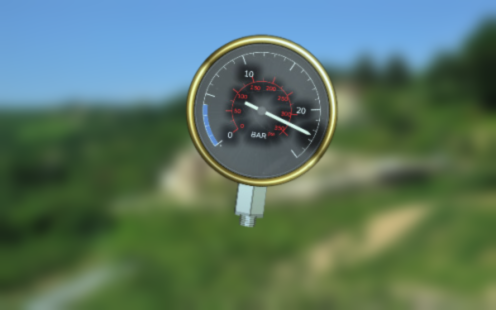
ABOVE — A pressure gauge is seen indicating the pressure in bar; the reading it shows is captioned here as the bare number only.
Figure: 22.5
